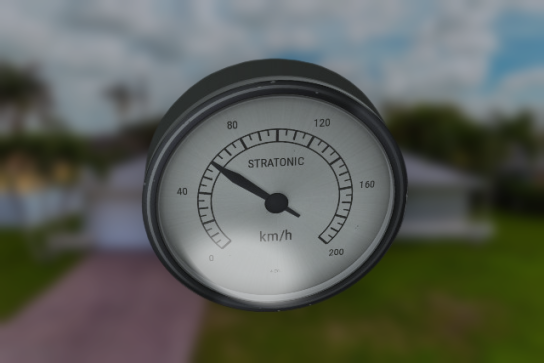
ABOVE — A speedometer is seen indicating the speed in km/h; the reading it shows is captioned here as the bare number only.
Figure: 60
